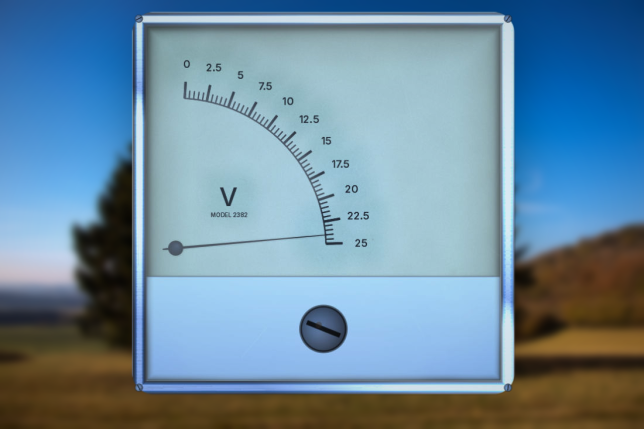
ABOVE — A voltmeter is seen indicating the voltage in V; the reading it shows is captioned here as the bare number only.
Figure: 24
